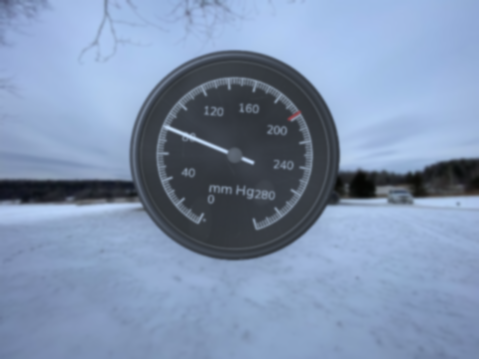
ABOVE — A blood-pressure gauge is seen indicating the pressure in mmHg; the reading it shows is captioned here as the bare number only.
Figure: 80
